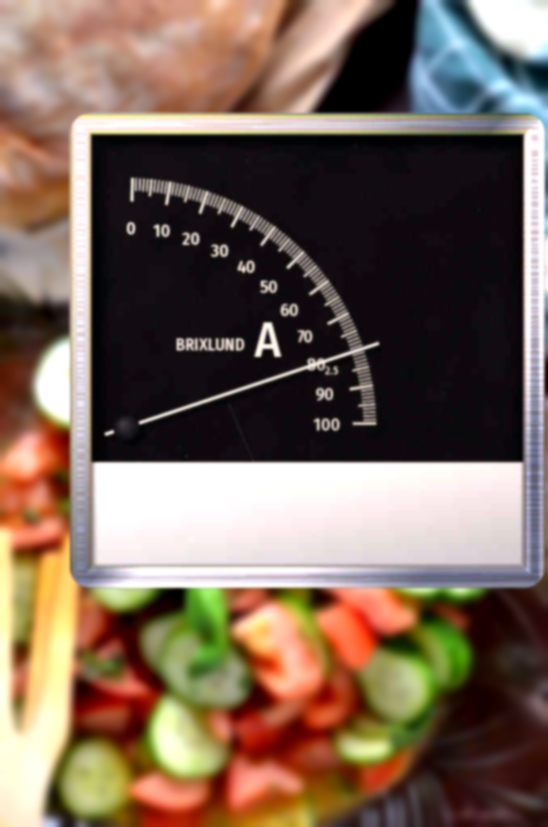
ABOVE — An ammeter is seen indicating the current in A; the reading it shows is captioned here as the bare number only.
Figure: 80
